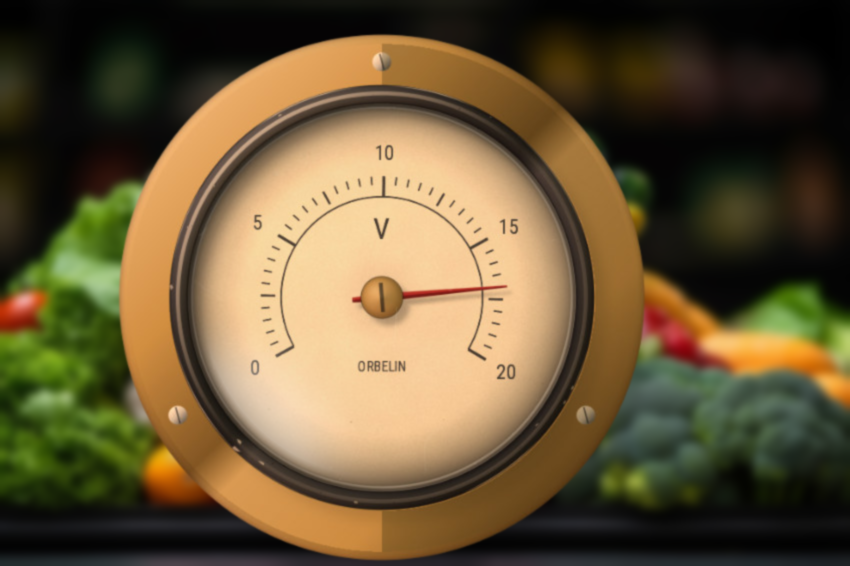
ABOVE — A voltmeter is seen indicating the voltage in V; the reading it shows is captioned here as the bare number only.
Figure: 17
